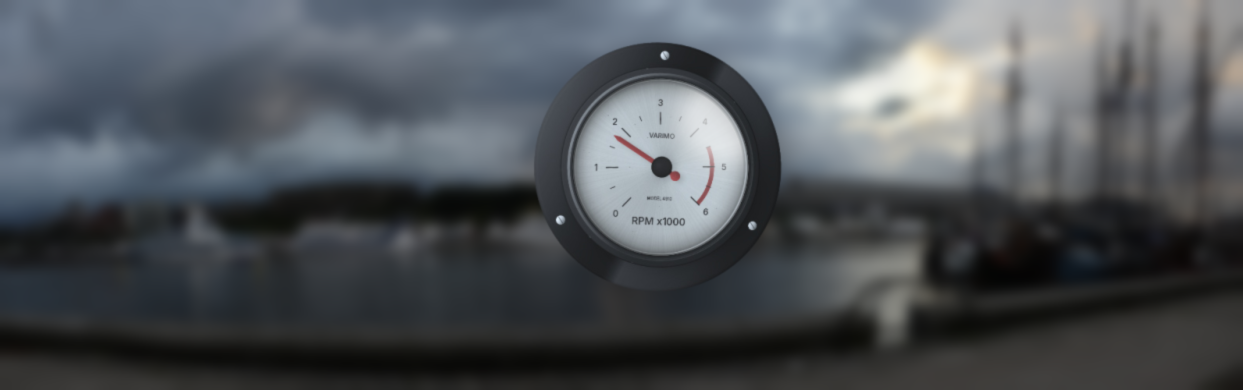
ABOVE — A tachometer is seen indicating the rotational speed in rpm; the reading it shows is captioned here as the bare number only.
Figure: 1750
